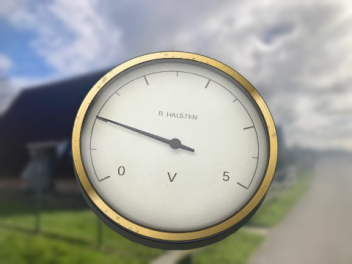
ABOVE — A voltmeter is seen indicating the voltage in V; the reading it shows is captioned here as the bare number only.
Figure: 1
